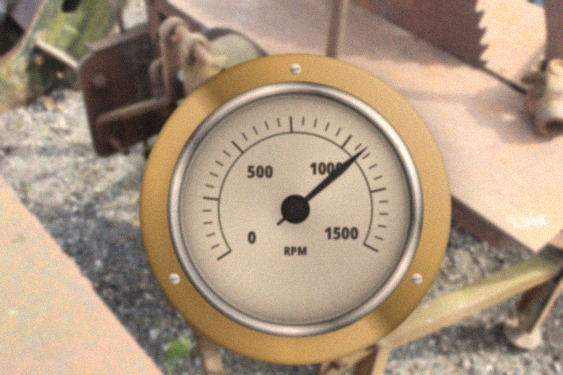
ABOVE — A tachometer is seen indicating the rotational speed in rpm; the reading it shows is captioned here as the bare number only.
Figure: 1075
